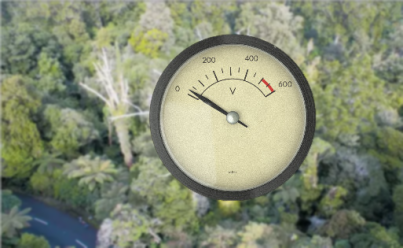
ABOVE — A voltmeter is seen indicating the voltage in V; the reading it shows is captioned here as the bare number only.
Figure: 25
